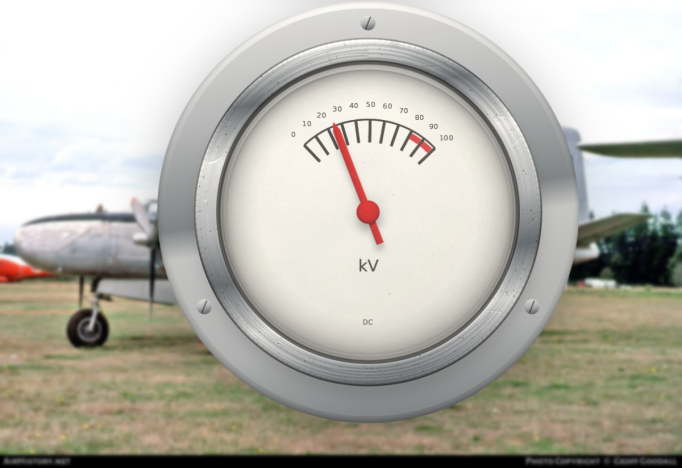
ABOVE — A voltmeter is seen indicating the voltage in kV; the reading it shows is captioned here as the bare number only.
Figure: 25
